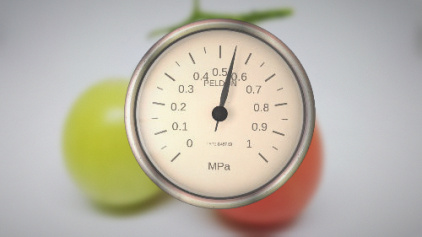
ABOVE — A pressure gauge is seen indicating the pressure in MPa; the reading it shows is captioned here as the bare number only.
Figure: 0.55
